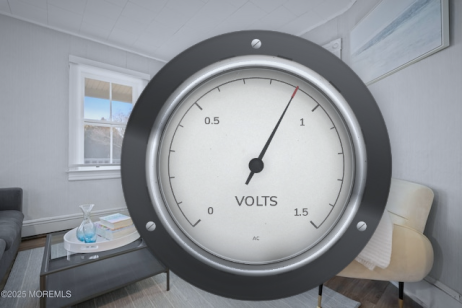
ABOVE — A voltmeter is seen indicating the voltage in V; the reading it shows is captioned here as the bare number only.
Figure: 0.9
